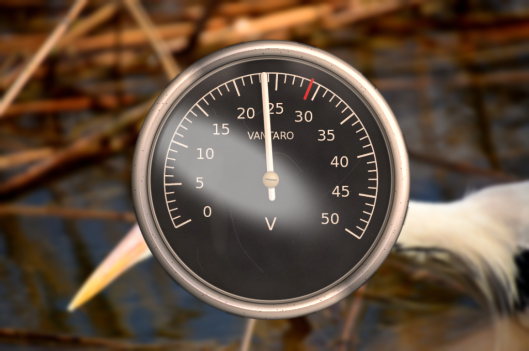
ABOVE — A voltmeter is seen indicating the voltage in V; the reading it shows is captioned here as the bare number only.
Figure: 23.5
